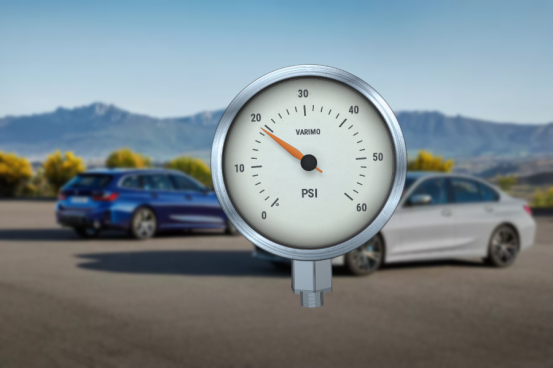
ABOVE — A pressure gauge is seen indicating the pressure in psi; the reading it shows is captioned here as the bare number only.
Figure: 19
